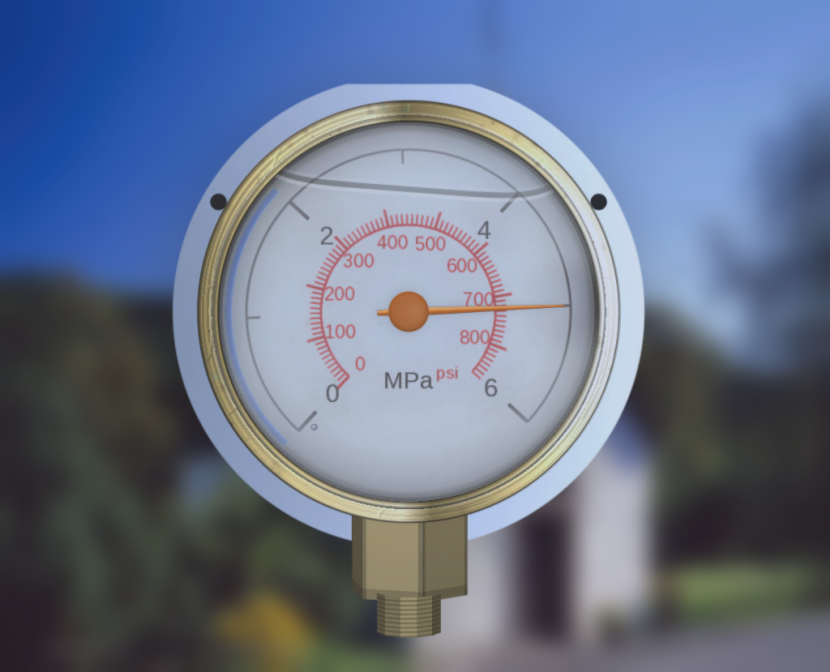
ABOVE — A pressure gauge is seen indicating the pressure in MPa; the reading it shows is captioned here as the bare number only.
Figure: 5
